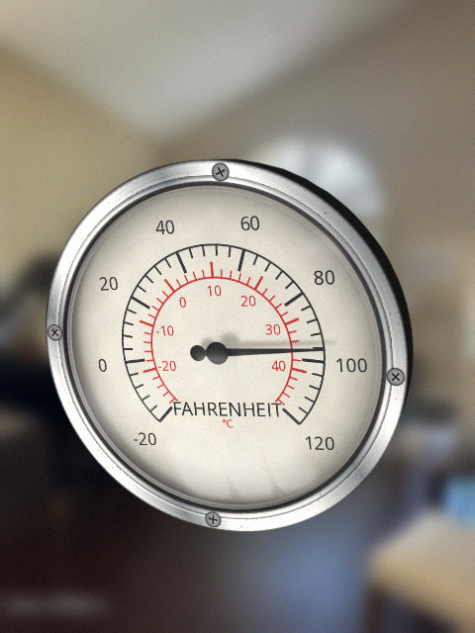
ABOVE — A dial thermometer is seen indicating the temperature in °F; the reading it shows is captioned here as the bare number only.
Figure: 96
